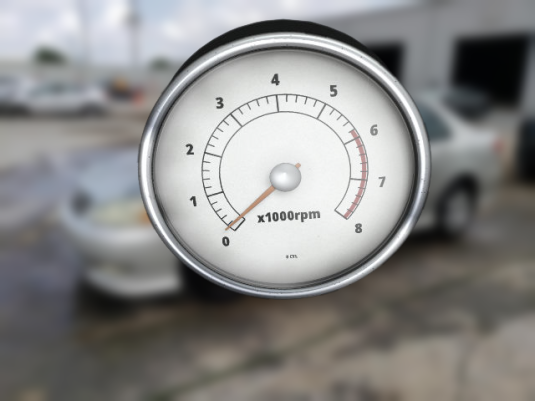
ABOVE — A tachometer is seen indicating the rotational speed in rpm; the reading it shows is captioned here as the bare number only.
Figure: 200
